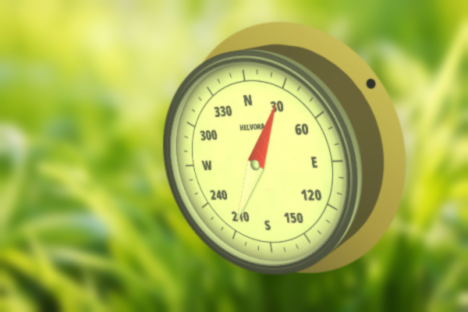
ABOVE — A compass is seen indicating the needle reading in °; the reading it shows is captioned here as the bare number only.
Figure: 30
